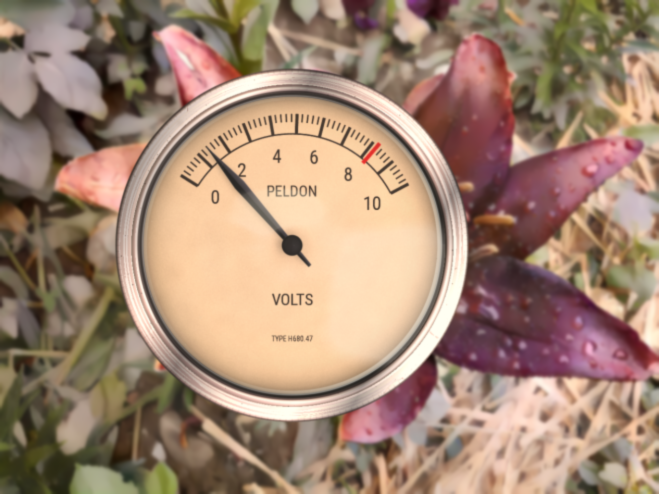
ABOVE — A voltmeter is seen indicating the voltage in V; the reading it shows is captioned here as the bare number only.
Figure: 1.4
